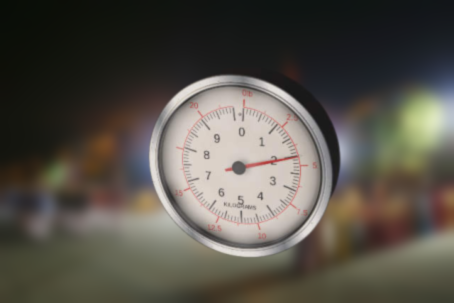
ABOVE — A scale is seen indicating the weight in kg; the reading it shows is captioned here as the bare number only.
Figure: 2
